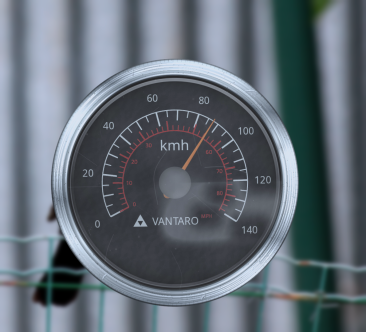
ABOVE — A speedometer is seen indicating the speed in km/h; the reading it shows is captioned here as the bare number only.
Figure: 87.5
